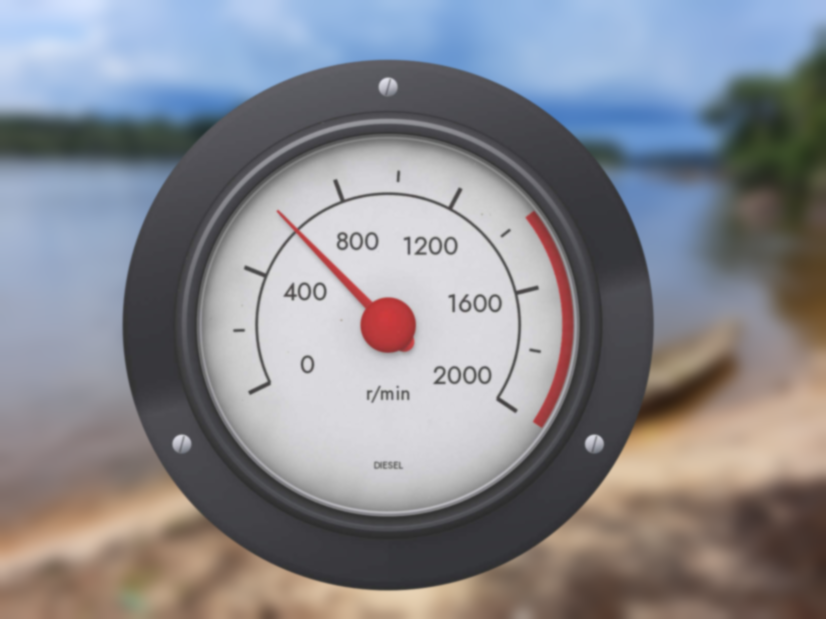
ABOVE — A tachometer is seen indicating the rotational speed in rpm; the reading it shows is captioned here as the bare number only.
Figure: 600
